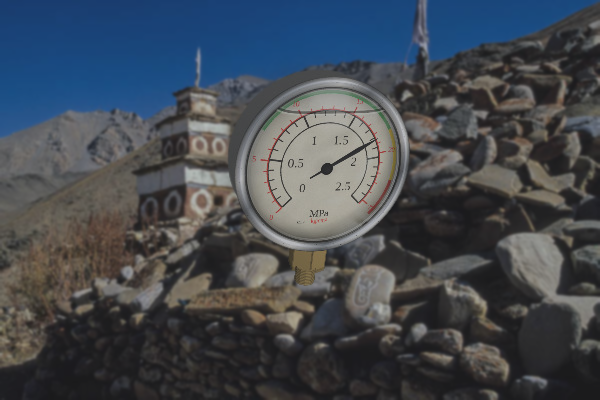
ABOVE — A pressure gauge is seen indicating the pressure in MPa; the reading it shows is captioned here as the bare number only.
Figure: 1.8
